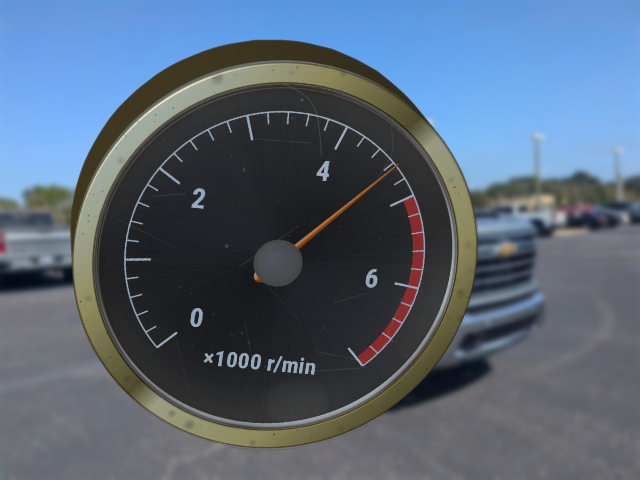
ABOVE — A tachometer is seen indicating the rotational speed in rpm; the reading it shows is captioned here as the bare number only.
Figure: 4600
